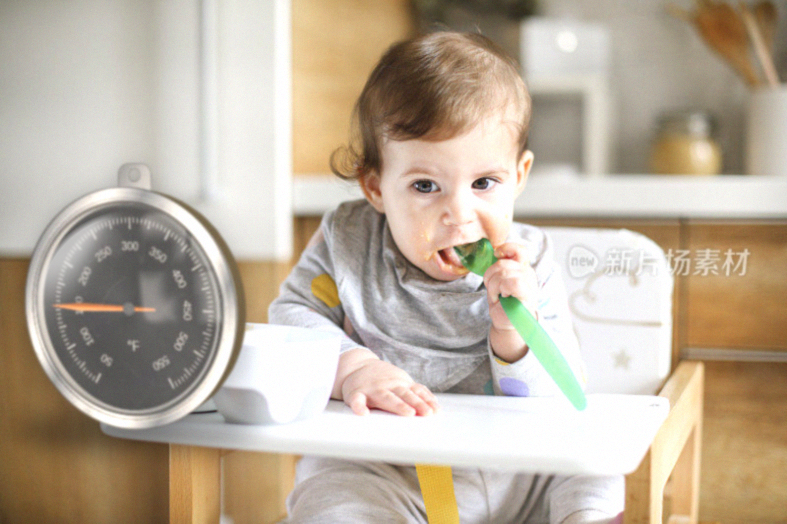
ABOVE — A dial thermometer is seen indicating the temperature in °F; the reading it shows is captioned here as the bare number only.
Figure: 150
